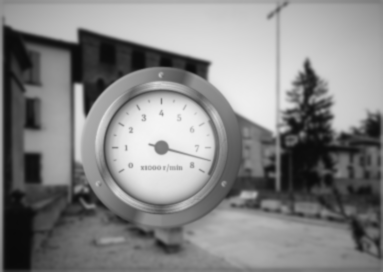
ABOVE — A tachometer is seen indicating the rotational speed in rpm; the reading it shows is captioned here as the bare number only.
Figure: 7500
